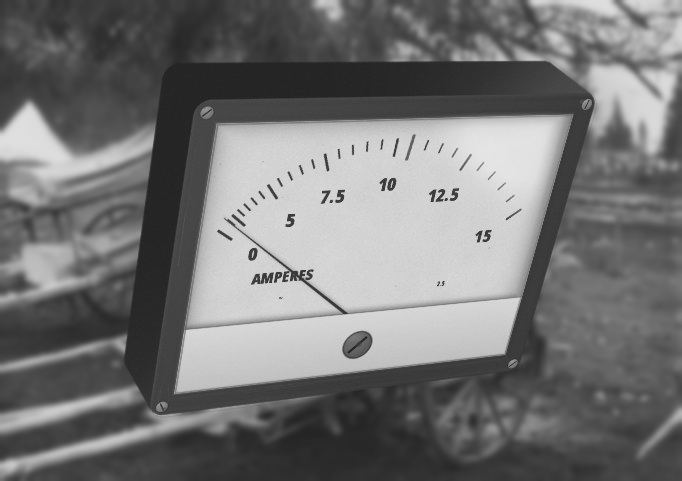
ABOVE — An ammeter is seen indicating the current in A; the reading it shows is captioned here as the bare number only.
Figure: 2
